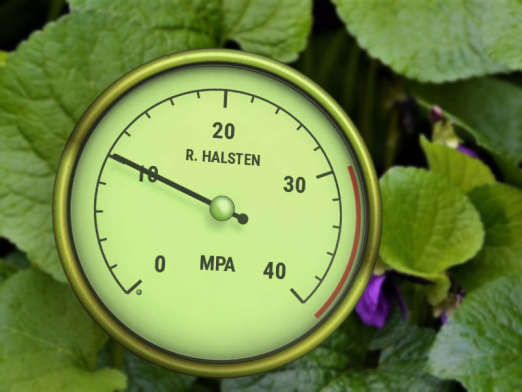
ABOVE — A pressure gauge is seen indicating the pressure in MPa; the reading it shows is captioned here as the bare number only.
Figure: 10
